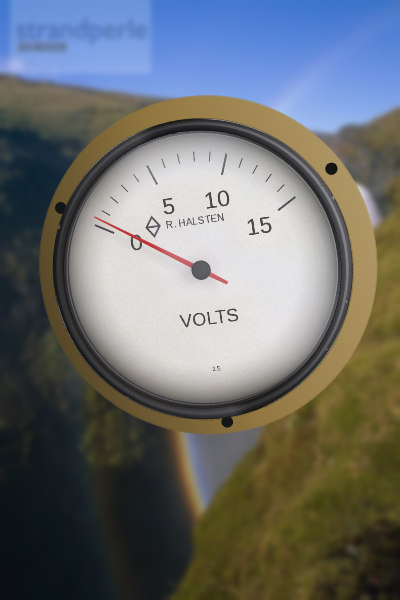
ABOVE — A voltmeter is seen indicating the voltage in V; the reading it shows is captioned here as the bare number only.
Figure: 0.5
